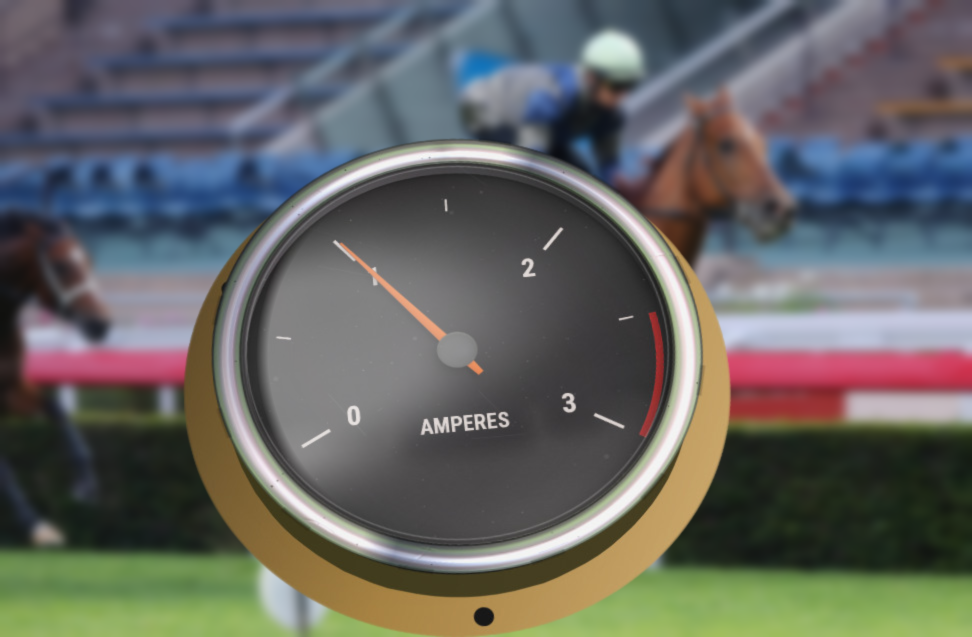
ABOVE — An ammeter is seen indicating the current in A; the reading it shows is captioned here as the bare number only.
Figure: 1
